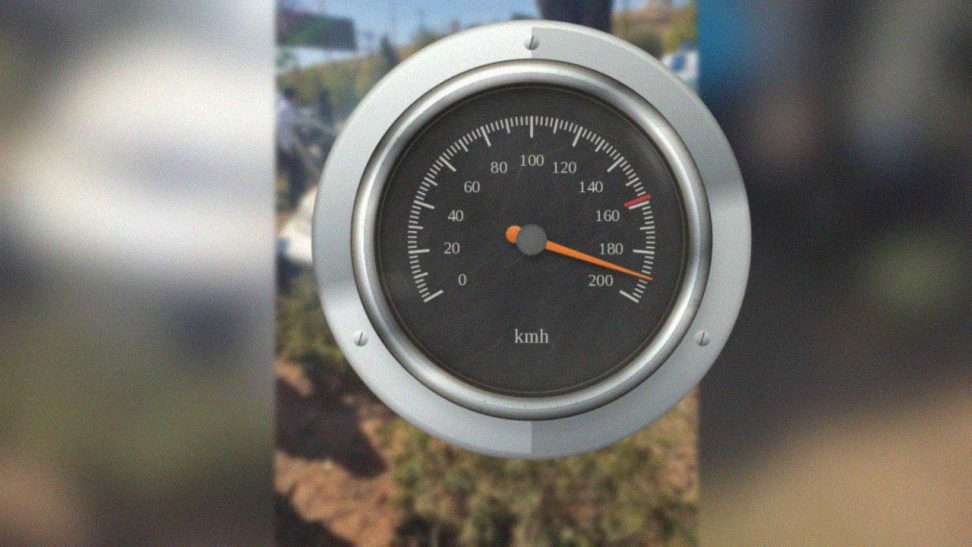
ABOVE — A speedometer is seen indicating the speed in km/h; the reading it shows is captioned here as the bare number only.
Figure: 190
